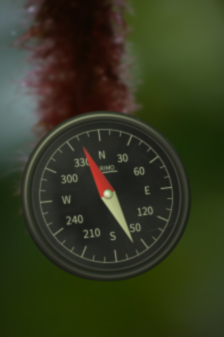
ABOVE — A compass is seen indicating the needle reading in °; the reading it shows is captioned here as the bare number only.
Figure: 340
